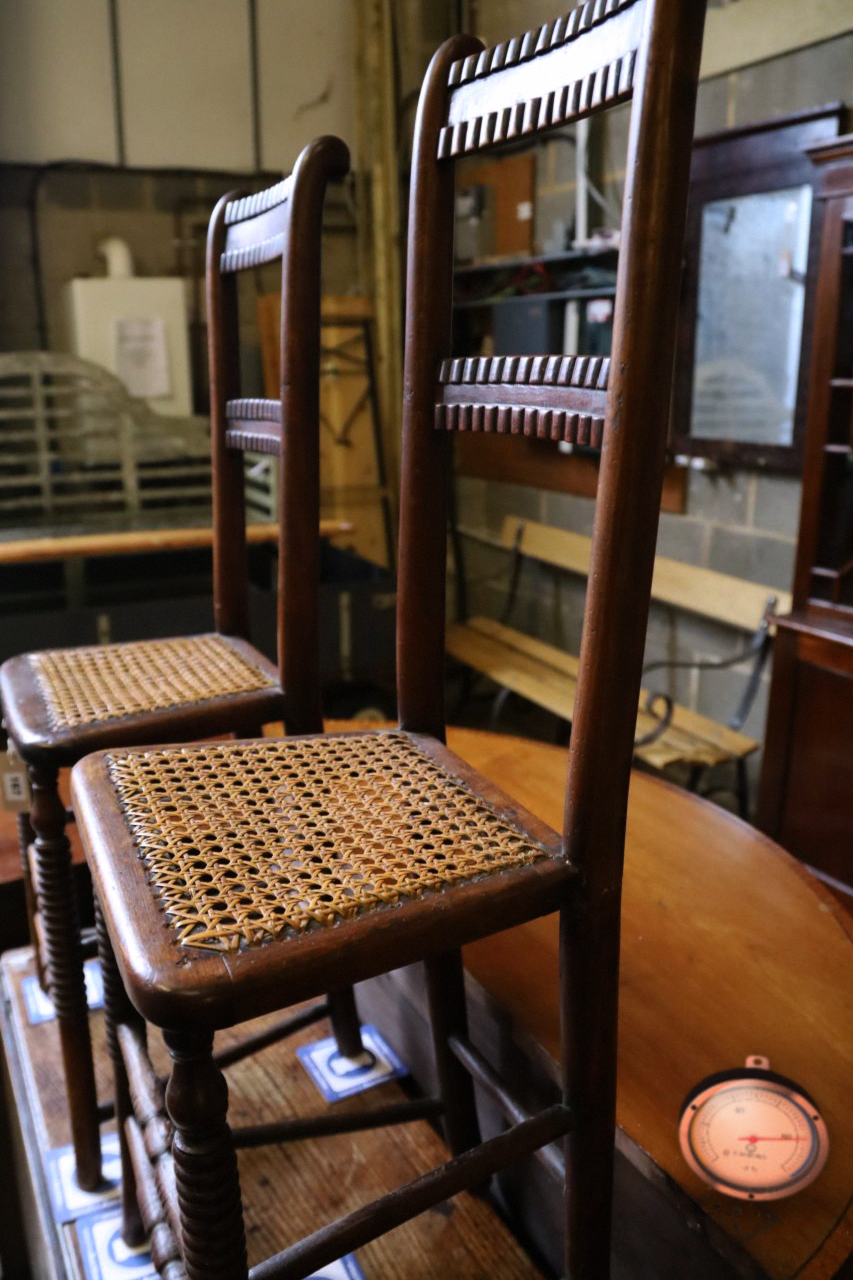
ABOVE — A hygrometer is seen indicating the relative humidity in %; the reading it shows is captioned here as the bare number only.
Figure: 80
